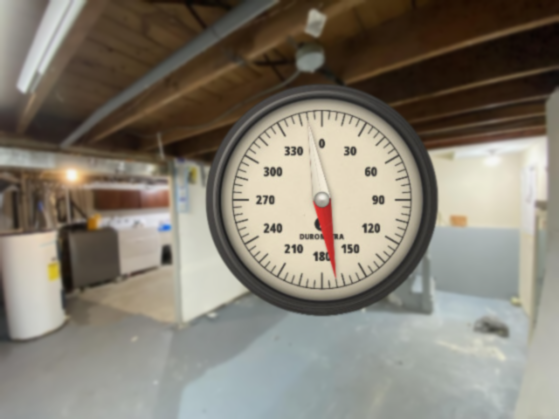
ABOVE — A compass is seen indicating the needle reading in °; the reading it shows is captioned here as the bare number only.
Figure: 170
